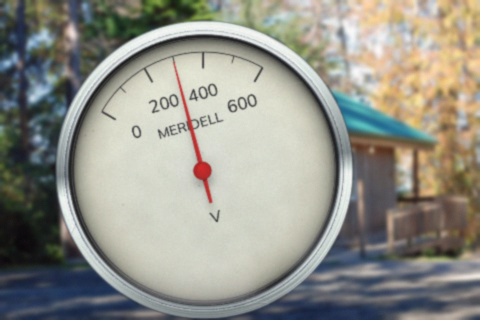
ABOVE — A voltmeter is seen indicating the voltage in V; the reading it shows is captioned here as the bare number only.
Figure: 300
